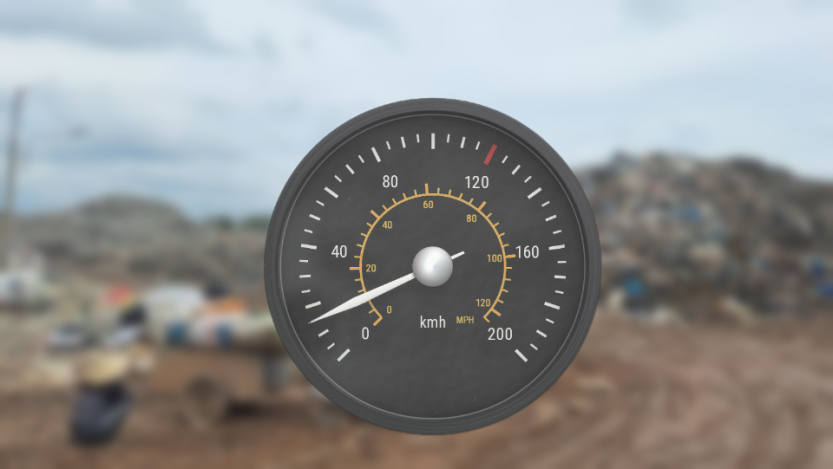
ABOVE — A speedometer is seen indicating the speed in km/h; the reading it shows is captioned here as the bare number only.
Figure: 15
